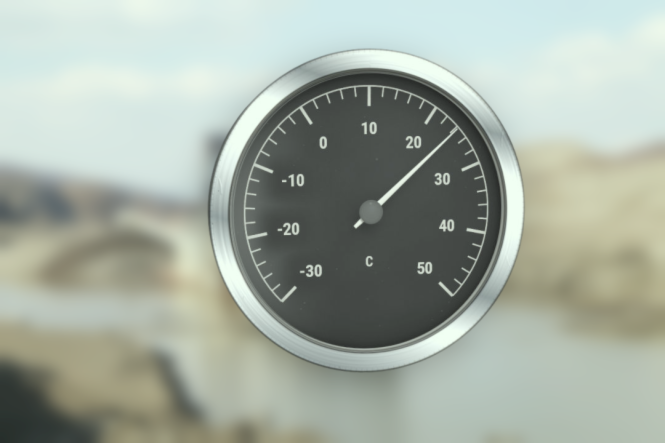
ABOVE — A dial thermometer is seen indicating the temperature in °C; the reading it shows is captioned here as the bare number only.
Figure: 24
